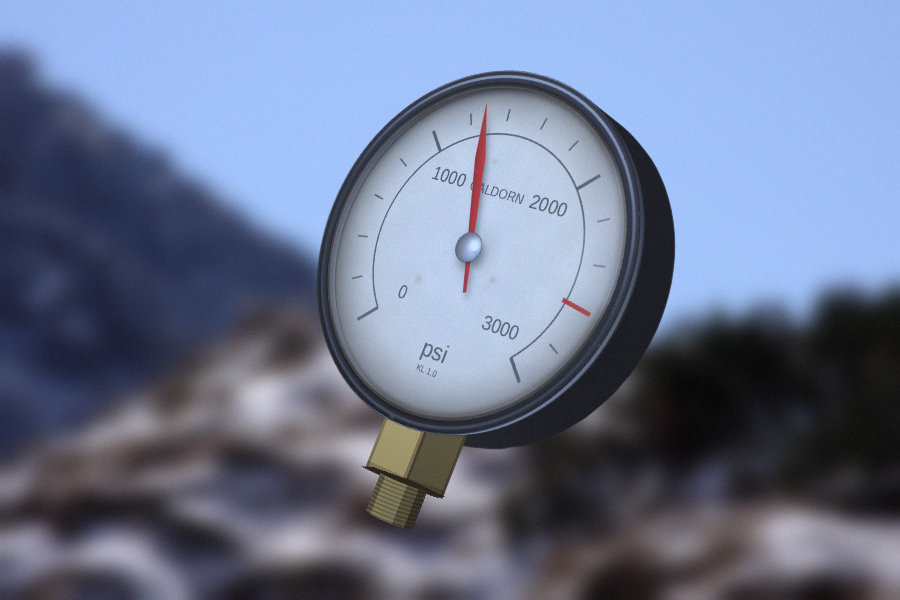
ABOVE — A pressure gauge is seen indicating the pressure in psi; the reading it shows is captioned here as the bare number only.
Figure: 1300
